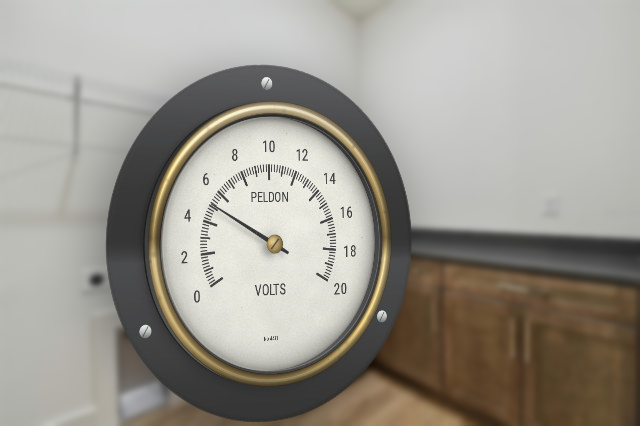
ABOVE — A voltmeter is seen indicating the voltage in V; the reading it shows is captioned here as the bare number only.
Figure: 5
